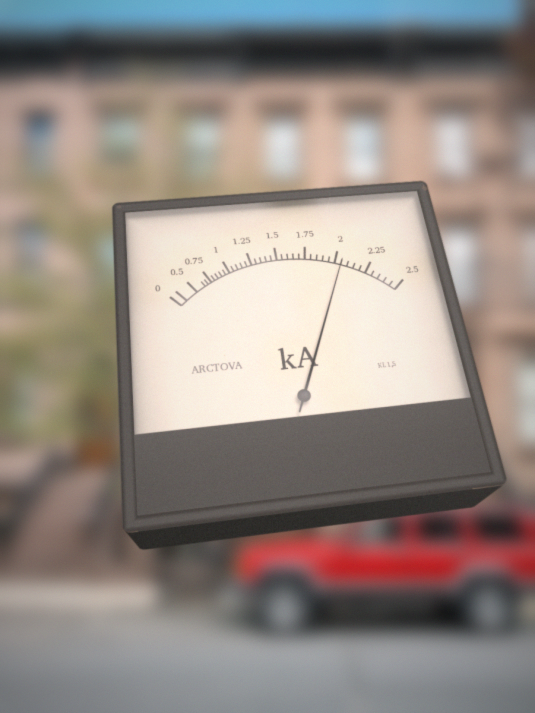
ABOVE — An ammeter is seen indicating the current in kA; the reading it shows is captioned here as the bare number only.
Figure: 2.05
